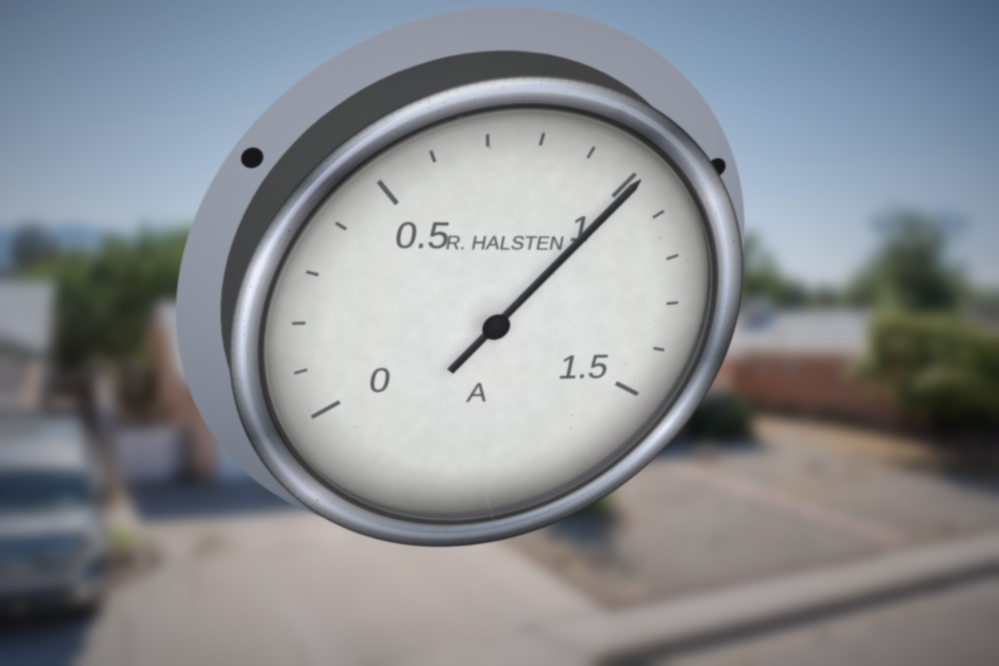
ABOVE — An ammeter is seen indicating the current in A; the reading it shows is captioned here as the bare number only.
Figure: 1
